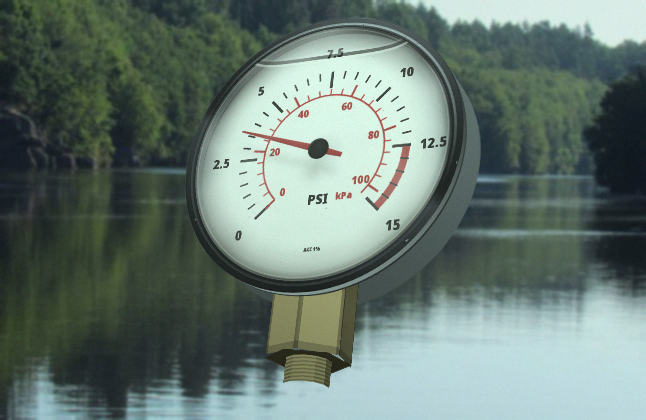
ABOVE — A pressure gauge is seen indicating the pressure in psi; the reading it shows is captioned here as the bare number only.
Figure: 3.5
